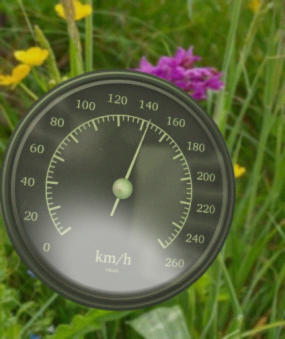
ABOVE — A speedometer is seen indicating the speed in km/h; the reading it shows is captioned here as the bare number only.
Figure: 144
